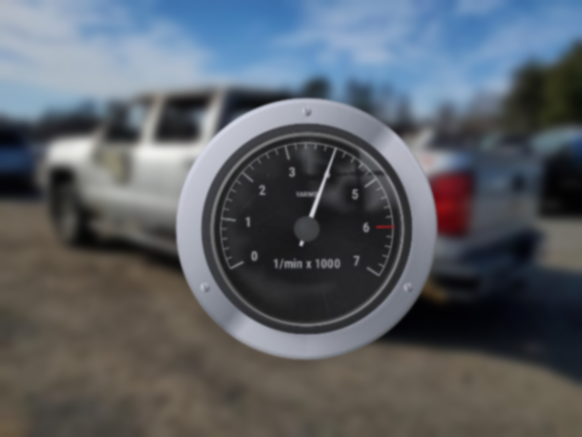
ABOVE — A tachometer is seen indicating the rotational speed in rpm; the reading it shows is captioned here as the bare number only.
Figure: 4000
